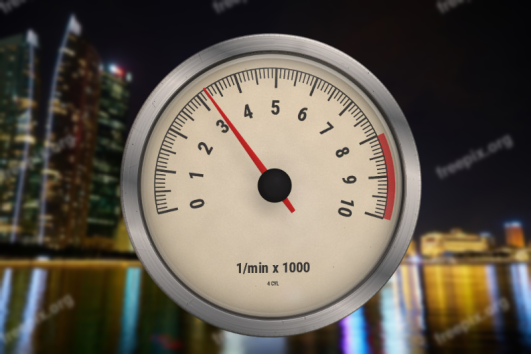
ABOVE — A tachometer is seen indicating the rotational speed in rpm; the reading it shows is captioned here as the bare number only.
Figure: 3200
